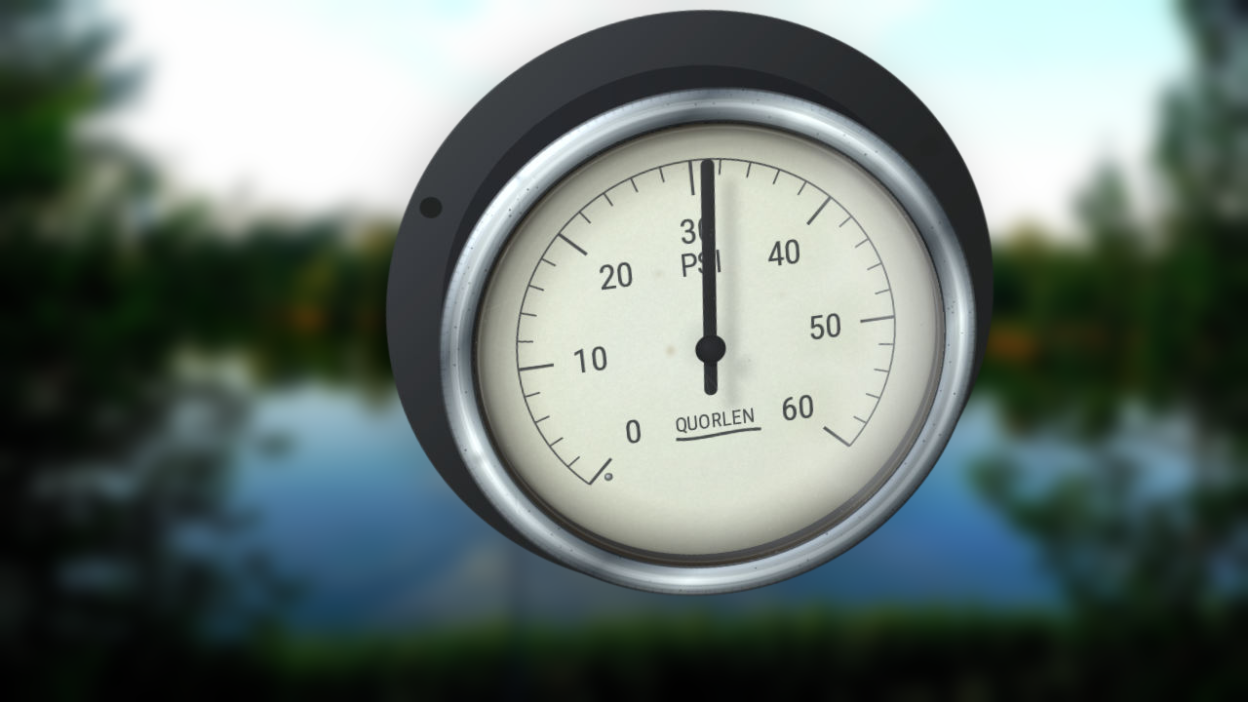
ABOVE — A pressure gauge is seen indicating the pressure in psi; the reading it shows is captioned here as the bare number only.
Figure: 31
